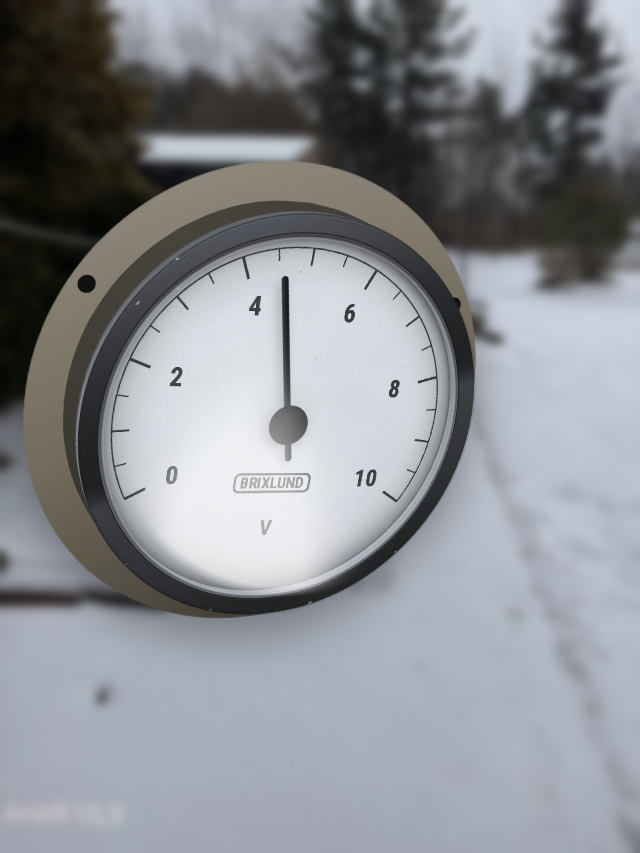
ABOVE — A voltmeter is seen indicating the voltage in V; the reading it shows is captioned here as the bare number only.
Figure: 4.5
